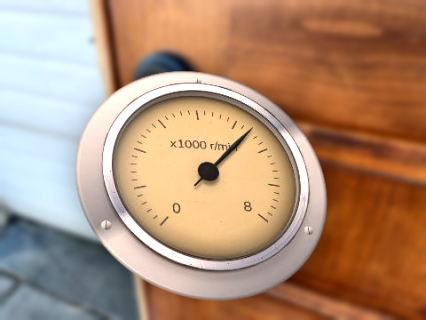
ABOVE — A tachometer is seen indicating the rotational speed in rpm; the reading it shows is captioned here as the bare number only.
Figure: 5400
